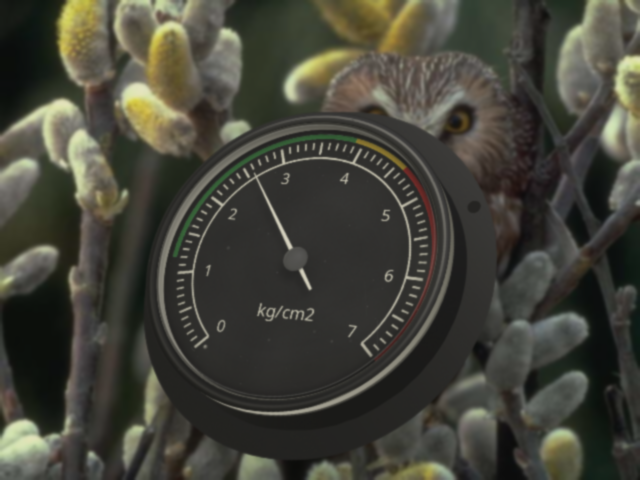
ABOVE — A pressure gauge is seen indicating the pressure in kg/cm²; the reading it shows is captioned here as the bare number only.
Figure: 2.6
